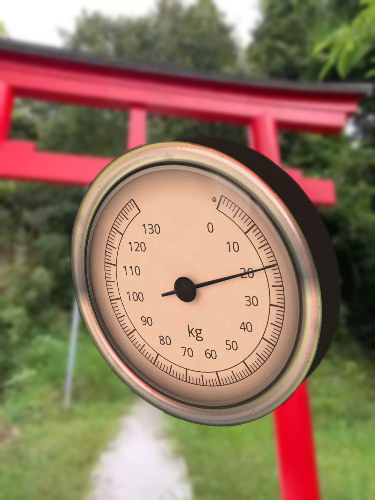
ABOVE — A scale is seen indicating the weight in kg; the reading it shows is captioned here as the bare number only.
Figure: 20
